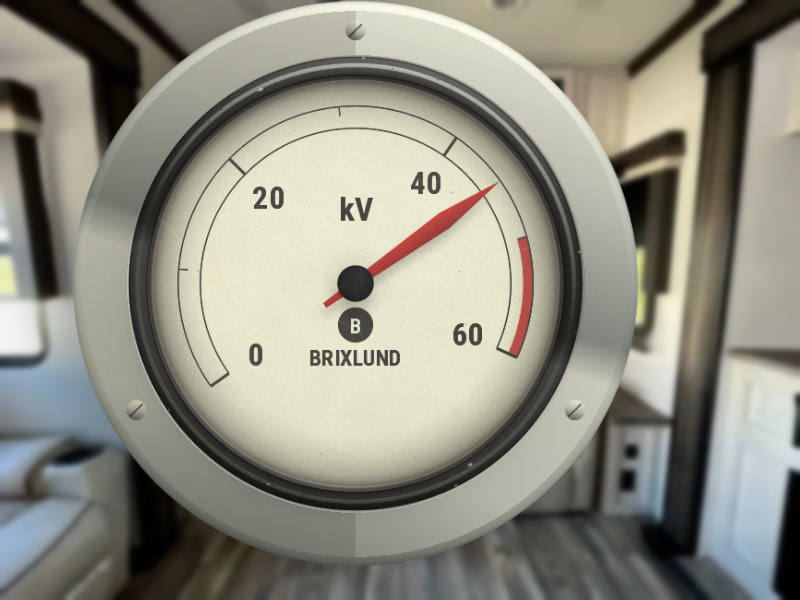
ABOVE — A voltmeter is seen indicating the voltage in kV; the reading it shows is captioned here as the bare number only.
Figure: 45
